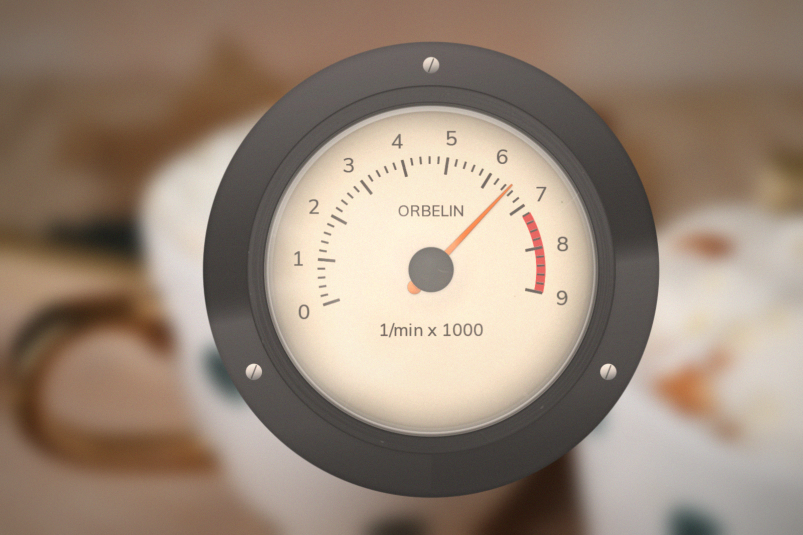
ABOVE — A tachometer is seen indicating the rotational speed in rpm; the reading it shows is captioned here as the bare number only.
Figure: 6500
